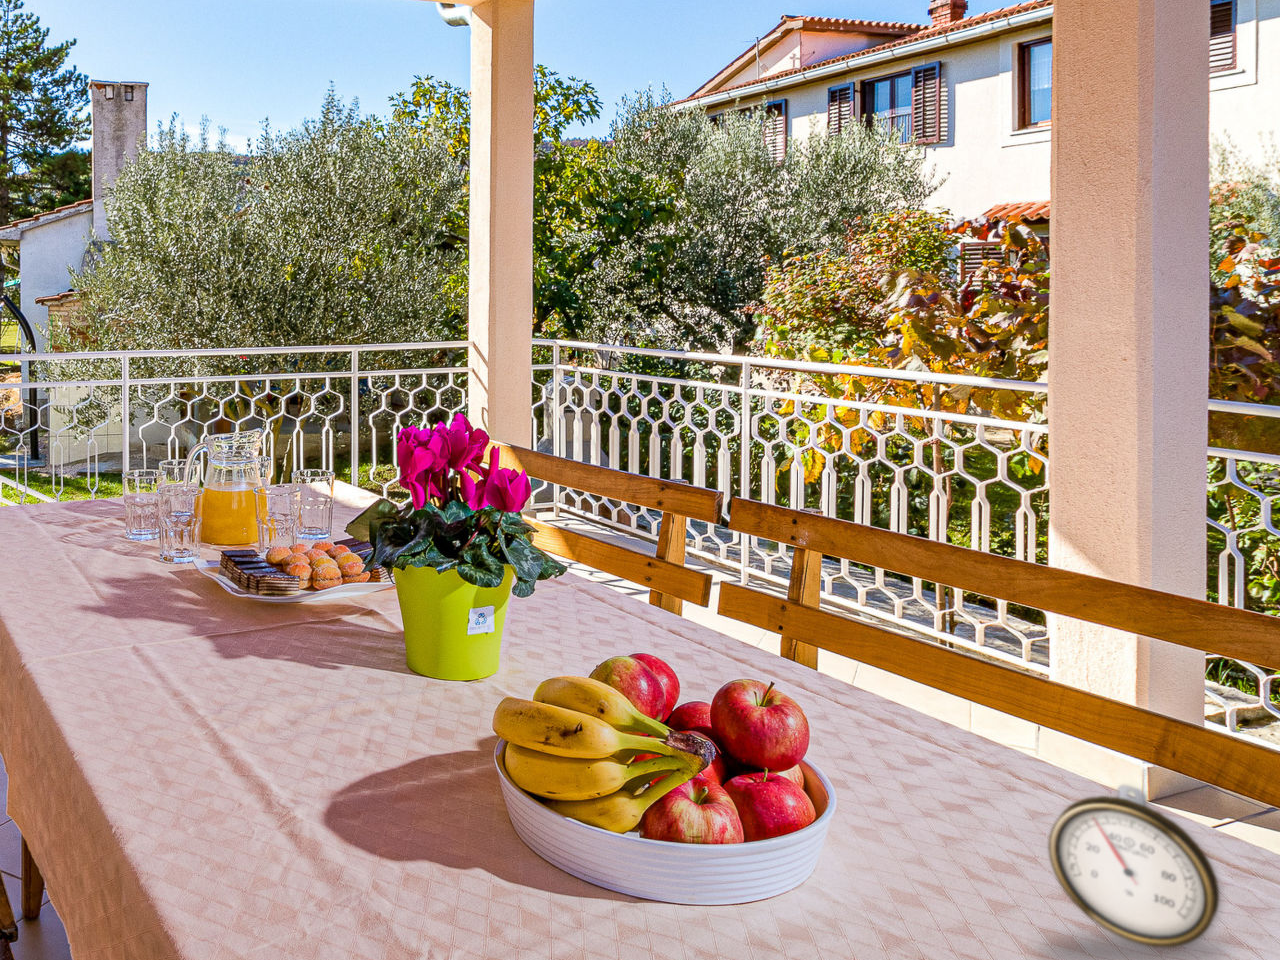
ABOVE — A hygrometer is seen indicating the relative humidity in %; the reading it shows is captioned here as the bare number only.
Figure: 35
